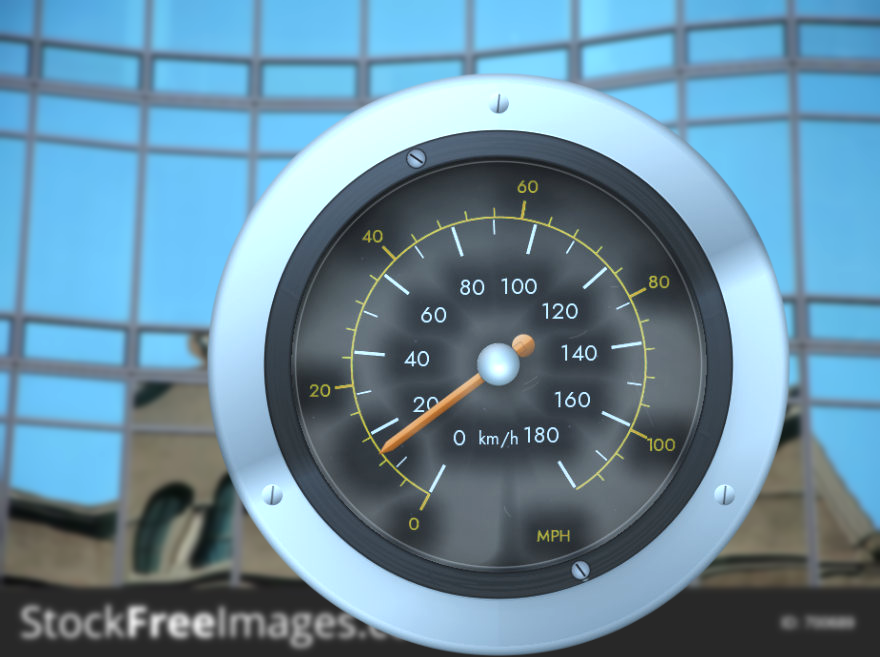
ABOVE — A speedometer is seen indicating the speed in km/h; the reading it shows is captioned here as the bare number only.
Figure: 15
